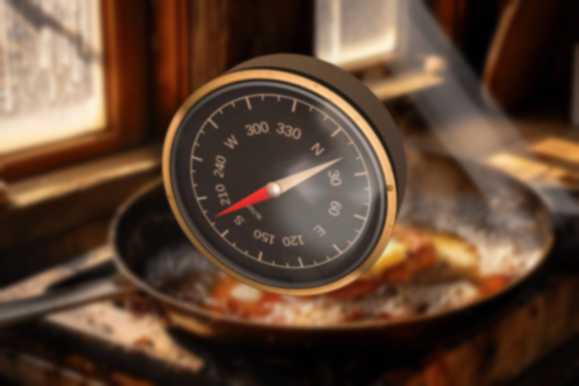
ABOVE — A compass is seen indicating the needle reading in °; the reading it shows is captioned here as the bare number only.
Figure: 195
